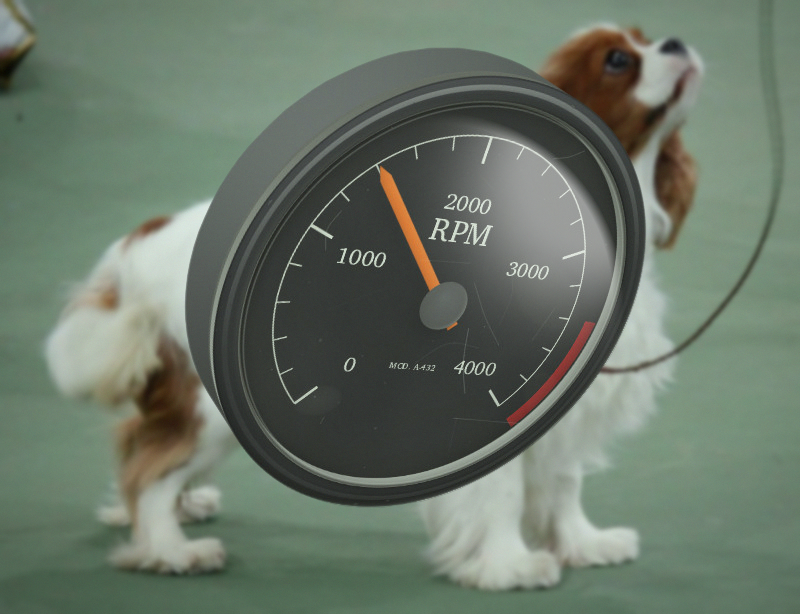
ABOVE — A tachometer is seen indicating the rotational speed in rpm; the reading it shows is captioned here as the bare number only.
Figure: 1400
